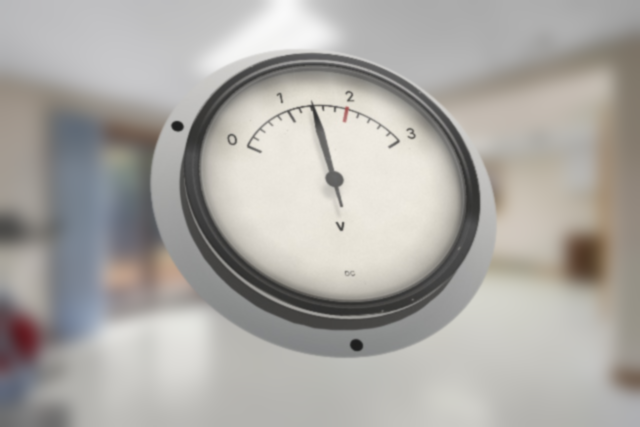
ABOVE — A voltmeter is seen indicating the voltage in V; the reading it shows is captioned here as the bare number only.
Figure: 1.4
